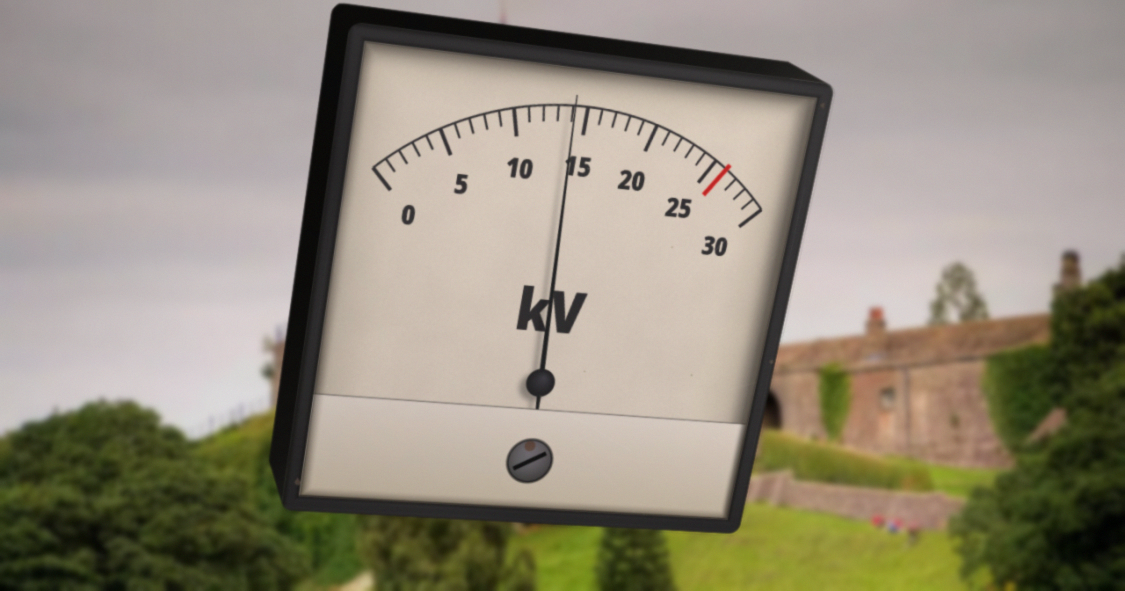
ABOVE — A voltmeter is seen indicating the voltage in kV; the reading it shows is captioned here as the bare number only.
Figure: 14
